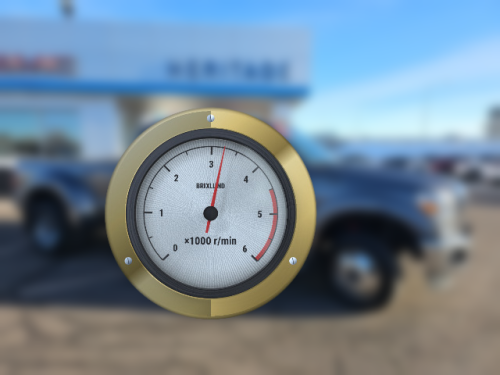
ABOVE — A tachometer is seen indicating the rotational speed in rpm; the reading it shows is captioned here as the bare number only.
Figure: 3250
